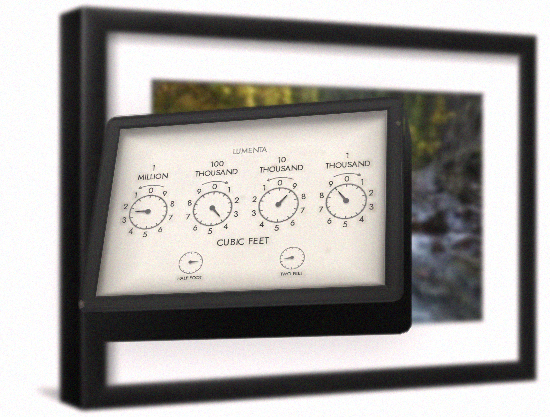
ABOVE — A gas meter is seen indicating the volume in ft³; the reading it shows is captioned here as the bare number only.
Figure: 238900
